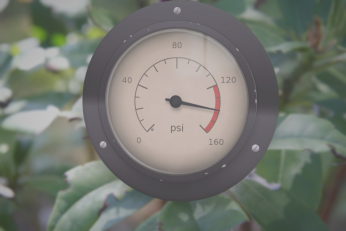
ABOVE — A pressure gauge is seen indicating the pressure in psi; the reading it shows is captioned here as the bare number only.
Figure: 140
